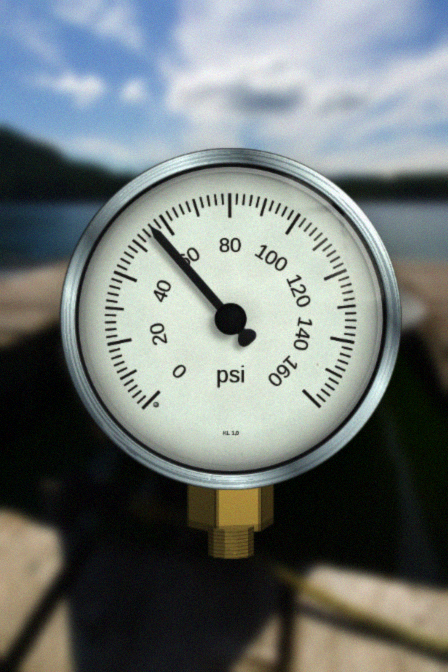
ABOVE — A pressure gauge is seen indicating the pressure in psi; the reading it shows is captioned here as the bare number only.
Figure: 56
